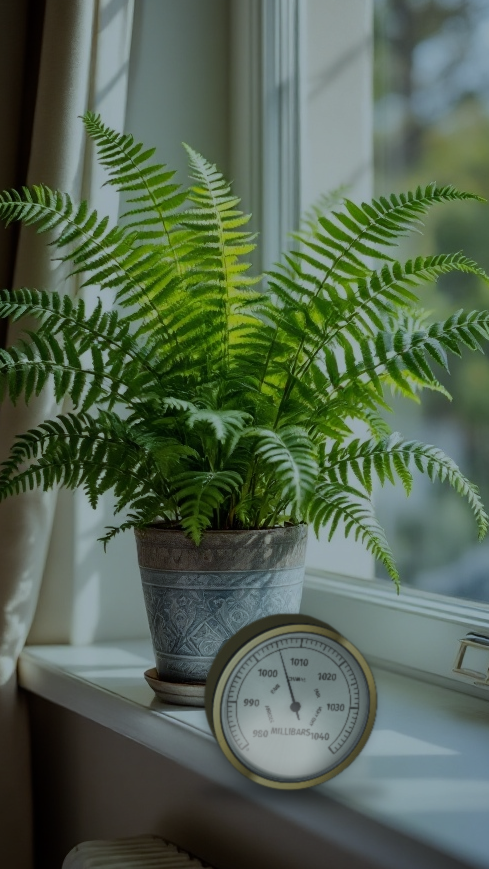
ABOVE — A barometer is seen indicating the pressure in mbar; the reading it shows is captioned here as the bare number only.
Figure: 1005
